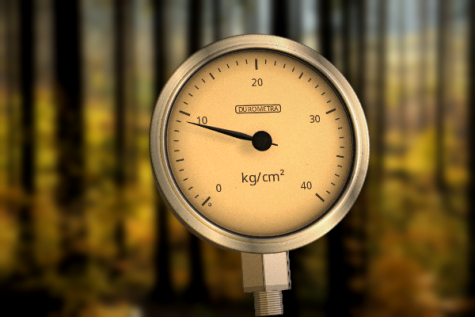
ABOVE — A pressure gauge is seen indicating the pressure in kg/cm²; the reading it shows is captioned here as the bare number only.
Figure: 9
